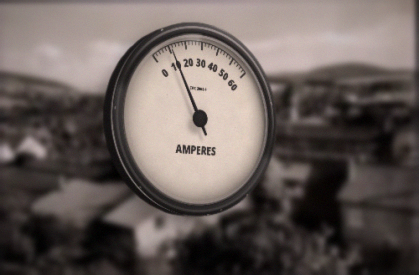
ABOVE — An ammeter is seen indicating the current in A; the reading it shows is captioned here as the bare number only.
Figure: 10
